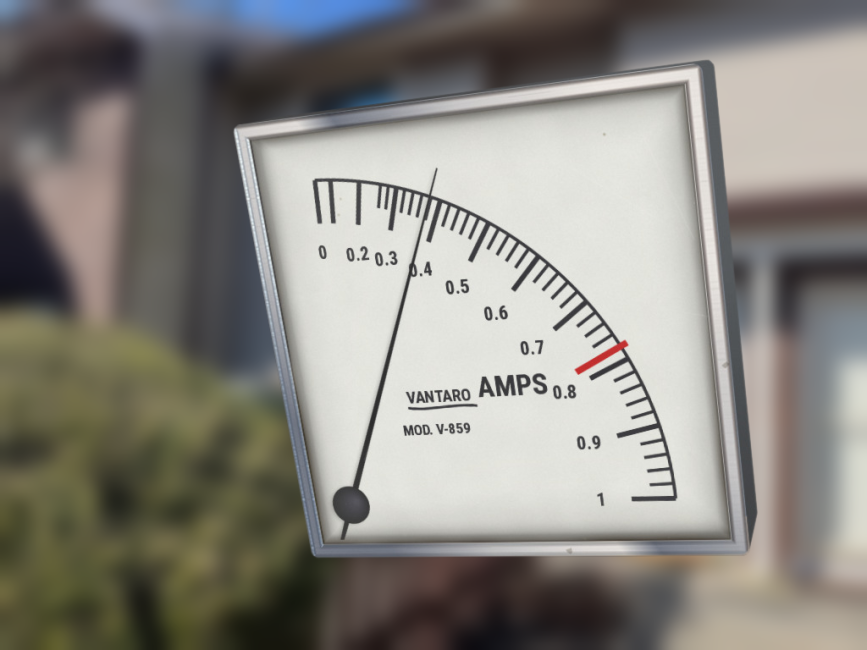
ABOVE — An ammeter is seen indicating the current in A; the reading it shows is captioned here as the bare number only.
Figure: 0.38
